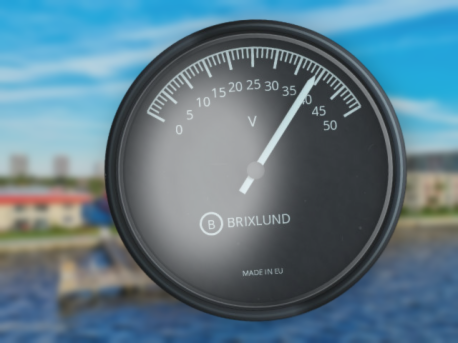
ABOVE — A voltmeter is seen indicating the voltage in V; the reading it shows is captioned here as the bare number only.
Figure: 39
